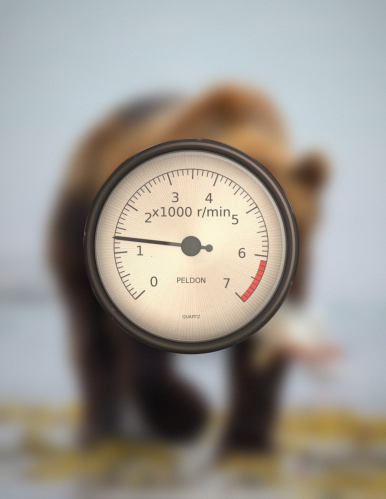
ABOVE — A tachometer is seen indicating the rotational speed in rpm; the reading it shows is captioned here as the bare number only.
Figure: 1300
